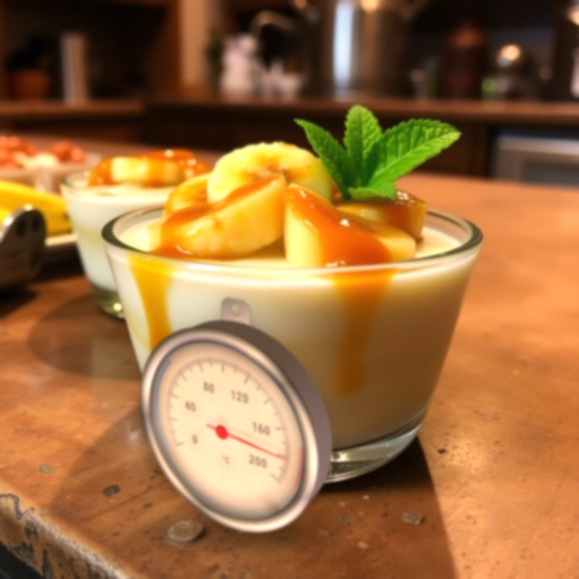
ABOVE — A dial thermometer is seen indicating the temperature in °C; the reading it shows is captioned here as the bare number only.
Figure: 180
